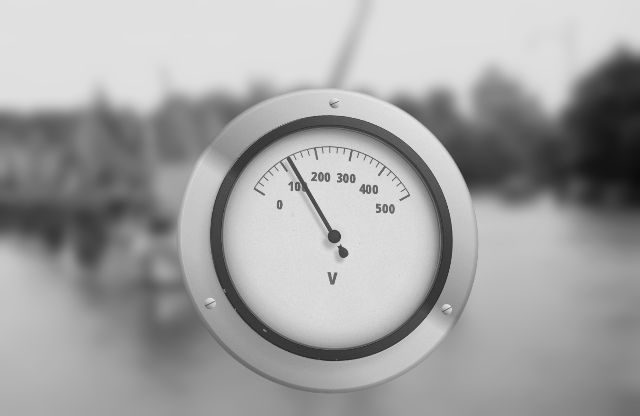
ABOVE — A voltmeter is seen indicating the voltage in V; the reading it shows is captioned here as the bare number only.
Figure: 120
